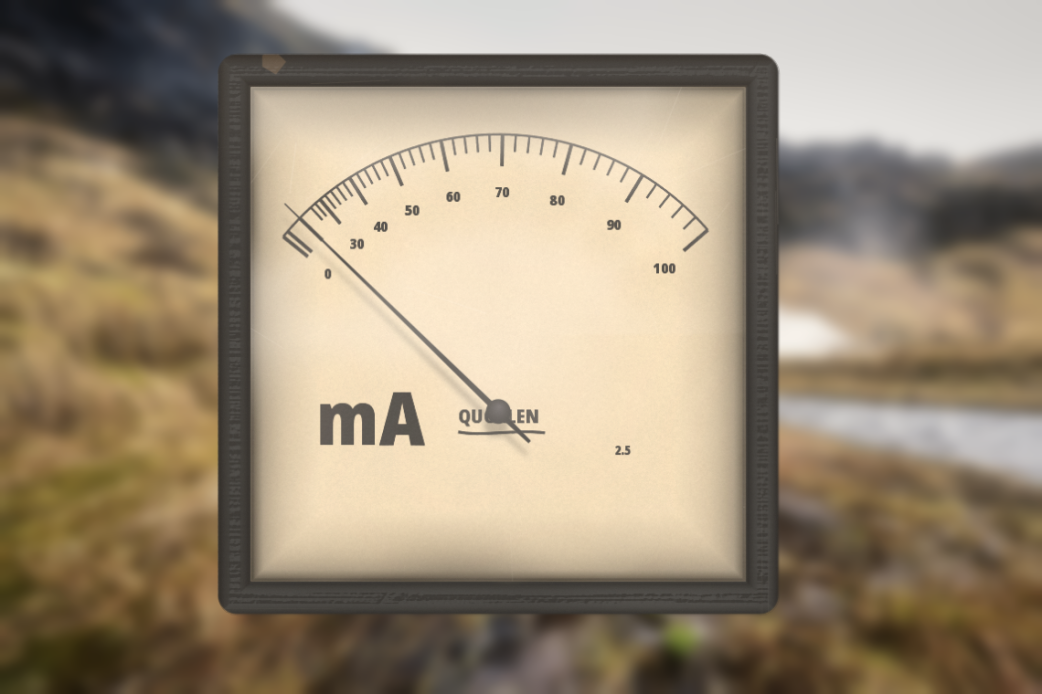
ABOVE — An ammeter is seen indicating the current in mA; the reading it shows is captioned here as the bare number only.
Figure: 20
